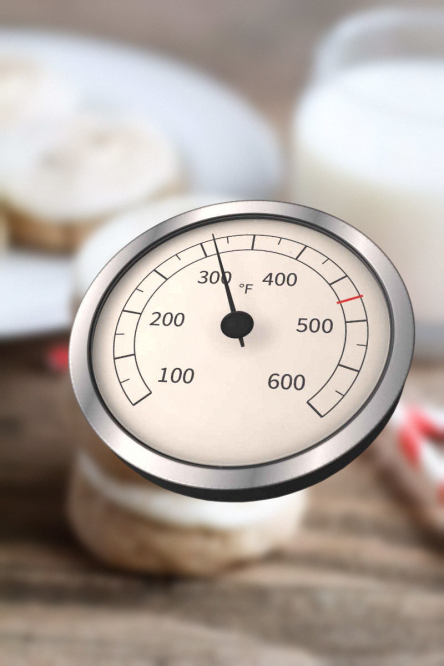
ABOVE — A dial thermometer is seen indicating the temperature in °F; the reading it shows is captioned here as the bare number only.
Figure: 312.5
